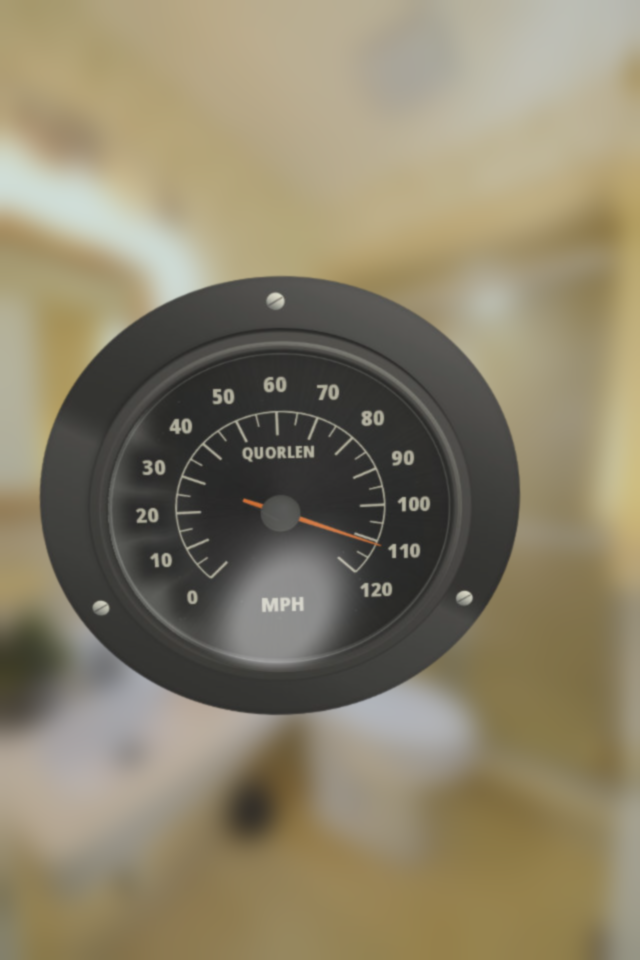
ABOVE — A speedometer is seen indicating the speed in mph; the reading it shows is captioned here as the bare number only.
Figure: 110
